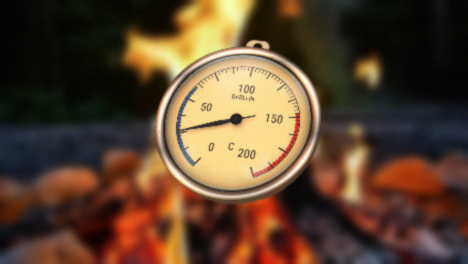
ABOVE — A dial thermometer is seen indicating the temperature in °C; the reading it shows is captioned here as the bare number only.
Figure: 25
